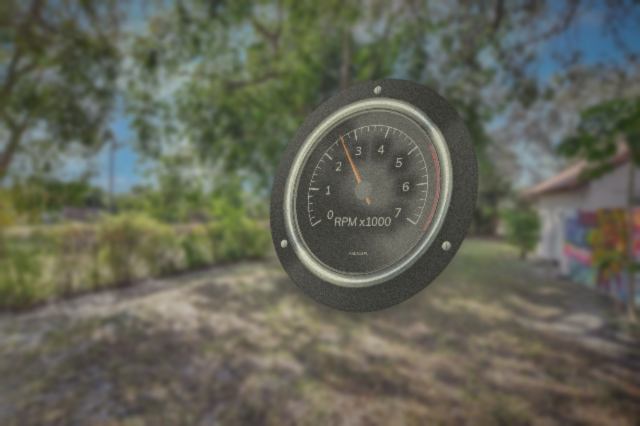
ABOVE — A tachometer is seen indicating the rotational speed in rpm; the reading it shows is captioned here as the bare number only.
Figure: 2600
